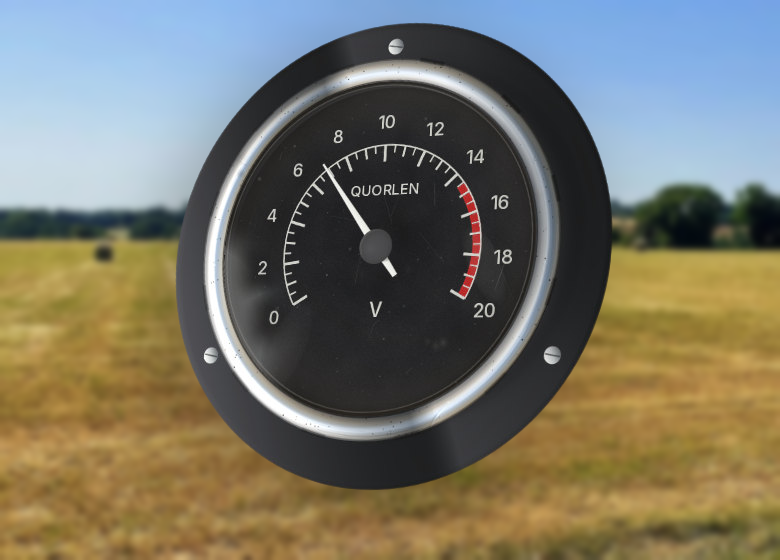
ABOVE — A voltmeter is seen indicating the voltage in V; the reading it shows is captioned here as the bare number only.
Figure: 7
